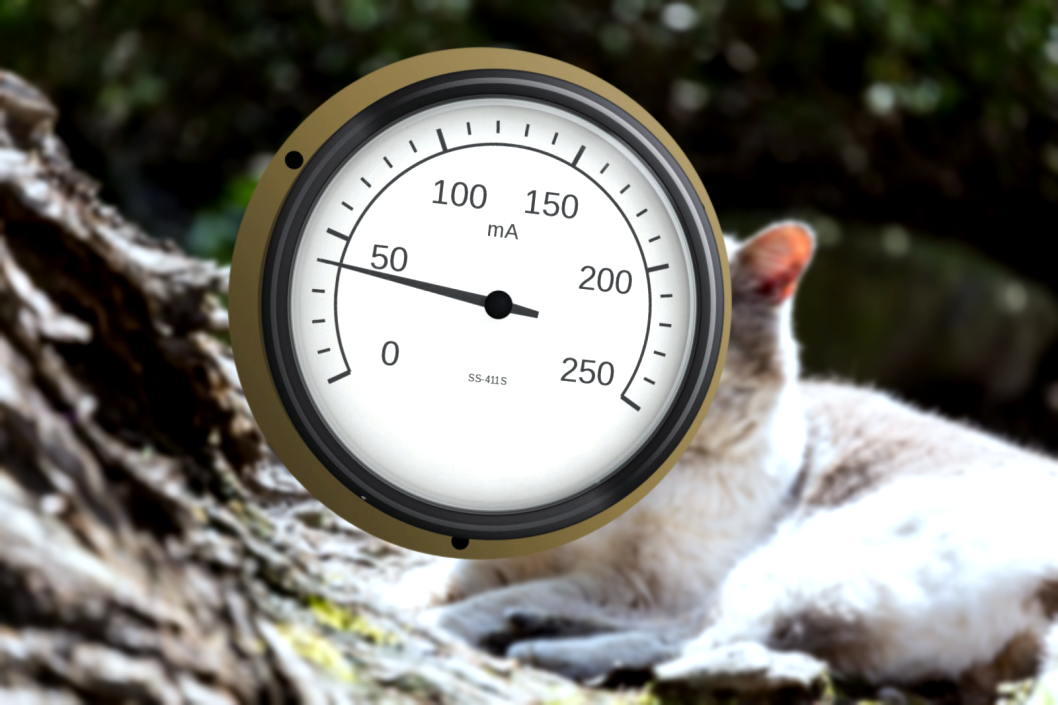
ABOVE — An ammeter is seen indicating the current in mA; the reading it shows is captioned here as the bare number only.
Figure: 40
